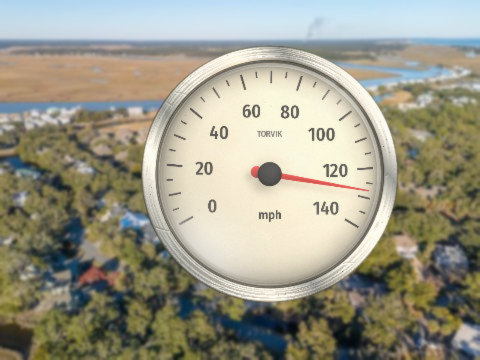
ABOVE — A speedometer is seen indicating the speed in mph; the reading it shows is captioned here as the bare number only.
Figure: 127.5
